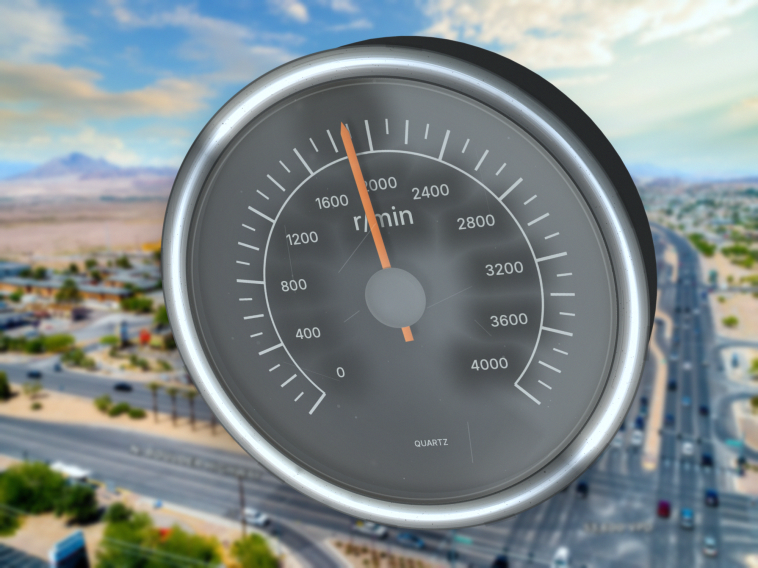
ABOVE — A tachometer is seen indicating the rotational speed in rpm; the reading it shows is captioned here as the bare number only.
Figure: 1900
